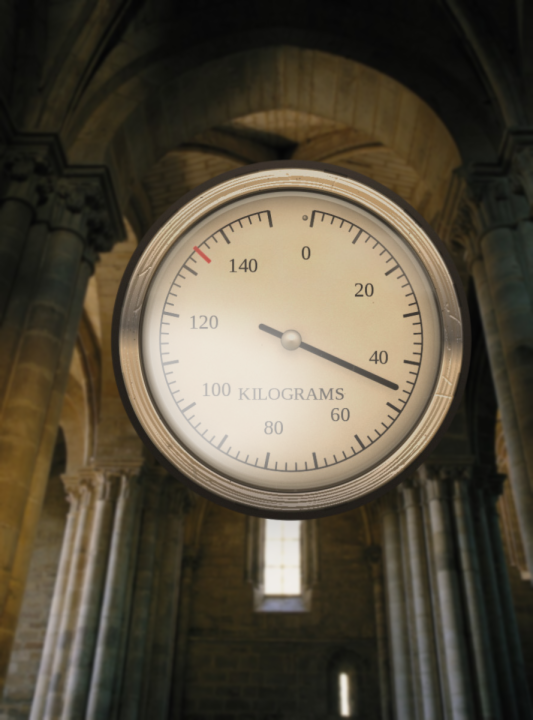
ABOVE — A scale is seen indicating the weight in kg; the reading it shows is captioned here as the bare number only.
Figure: 46
